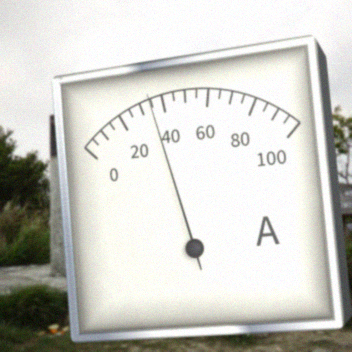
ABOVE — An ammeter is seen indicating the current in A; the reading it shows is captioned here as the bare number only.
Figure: 35
